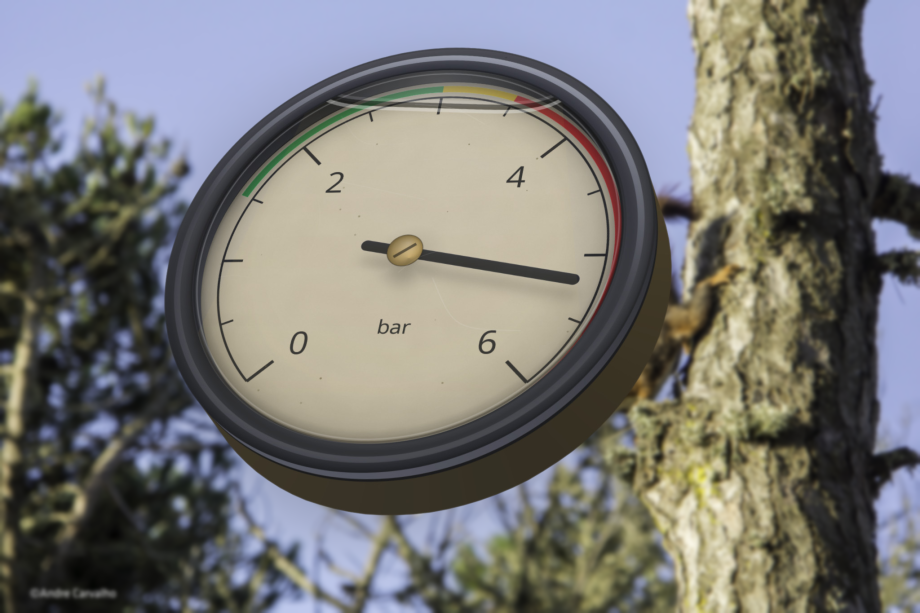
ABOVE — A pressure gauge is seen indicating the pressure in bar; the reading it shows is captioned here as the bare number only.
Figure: 5.25
